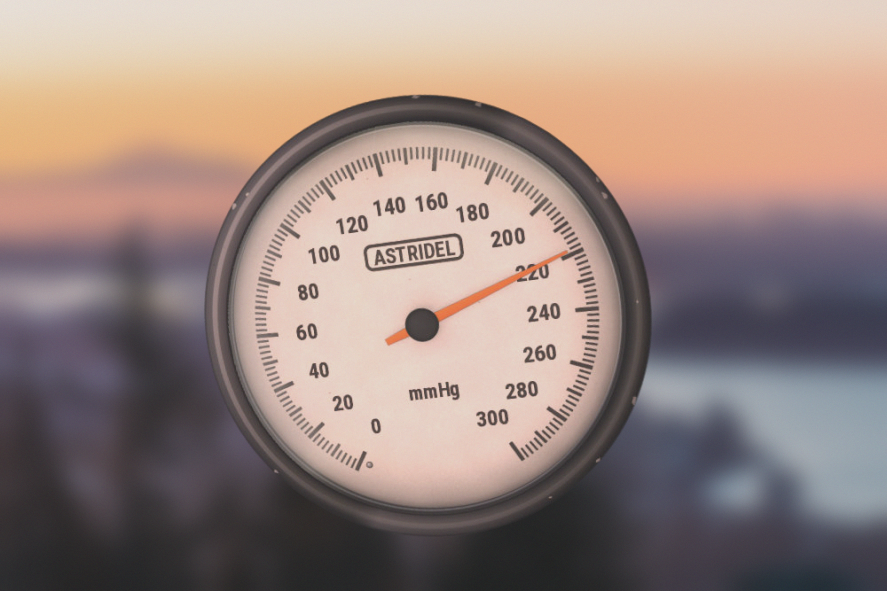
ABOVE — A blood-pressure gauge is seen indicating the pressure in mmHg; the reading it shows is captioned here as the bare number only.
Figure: 218
